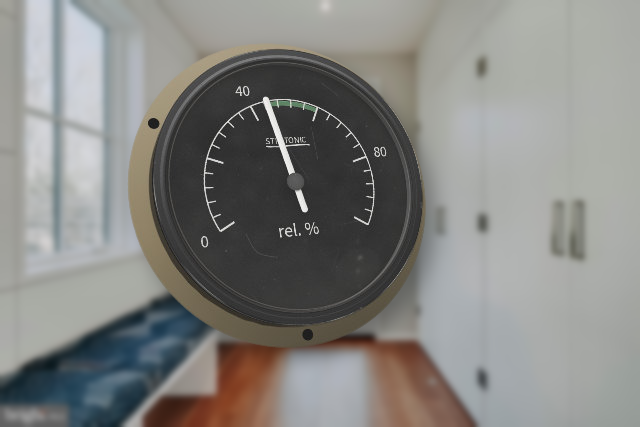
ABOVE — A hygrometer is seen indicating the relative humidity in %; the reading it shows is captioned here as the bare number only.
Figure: 44
